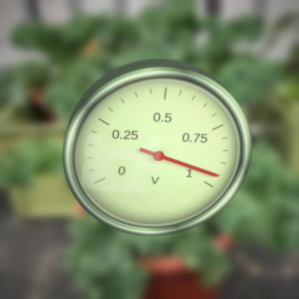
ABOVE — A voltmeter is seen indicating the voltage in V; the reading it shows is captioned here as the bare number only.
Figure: 0.95
